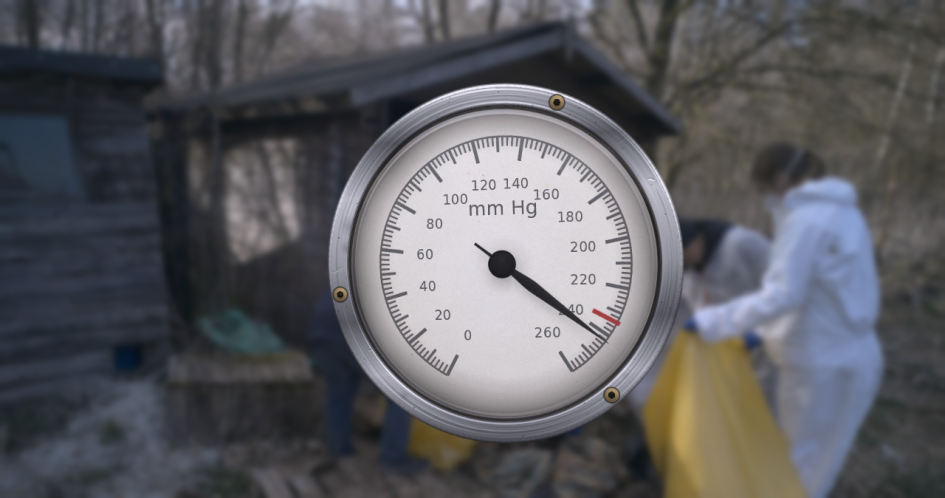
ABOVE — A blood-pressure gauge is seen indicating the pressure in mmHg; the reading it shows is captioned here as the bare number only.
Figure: 242
